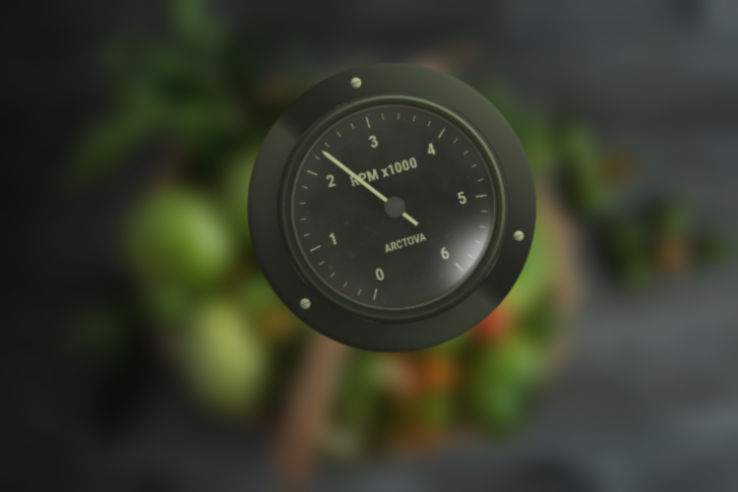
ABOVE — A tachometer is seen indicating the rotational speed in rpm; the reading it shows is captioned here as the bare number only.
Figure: 2300
